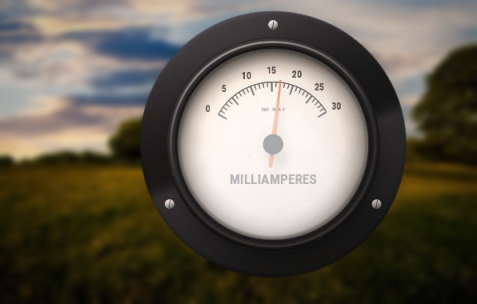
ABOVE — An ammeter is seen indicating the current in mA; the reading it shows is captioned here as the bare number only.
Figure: 17
